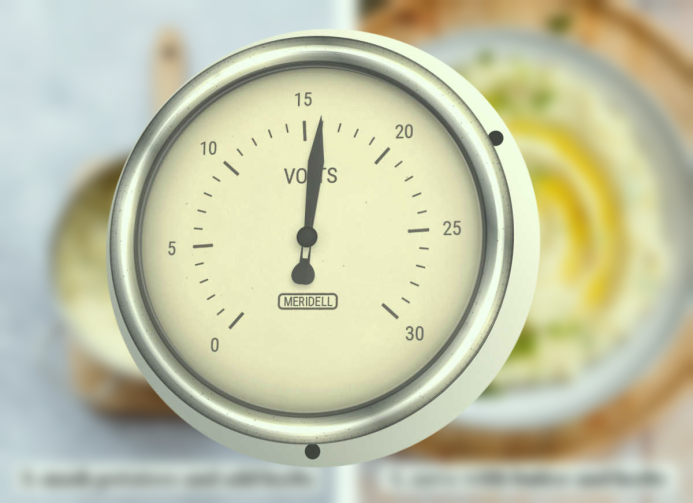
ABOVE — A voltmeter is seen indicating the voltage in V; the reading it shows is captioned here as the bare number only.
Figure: 16
